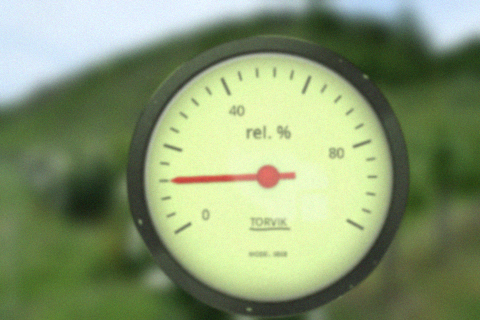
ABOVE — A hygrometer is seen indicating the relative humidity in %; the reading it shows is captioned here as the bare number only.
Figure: 12
